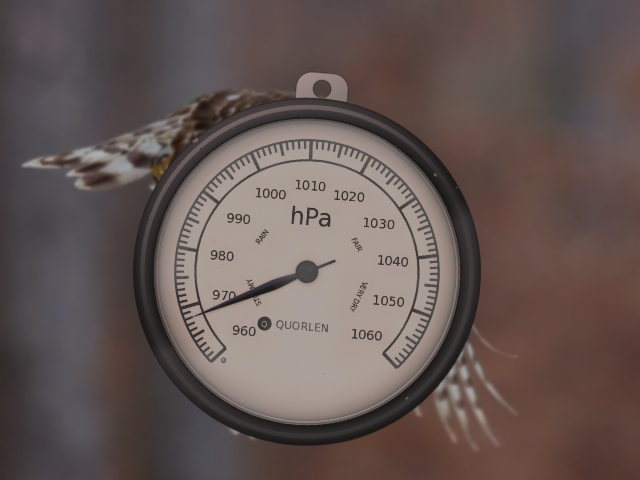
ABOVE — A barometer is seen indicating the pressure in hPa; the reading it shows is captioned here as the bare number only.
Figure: 968
